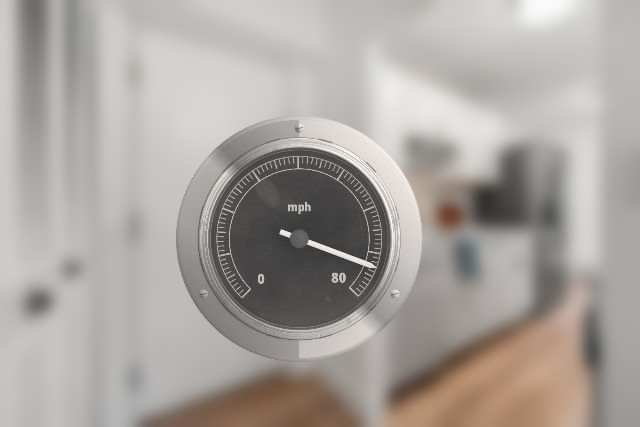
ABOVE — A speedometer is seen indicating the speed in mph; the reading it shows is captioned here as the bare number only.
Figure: 73
